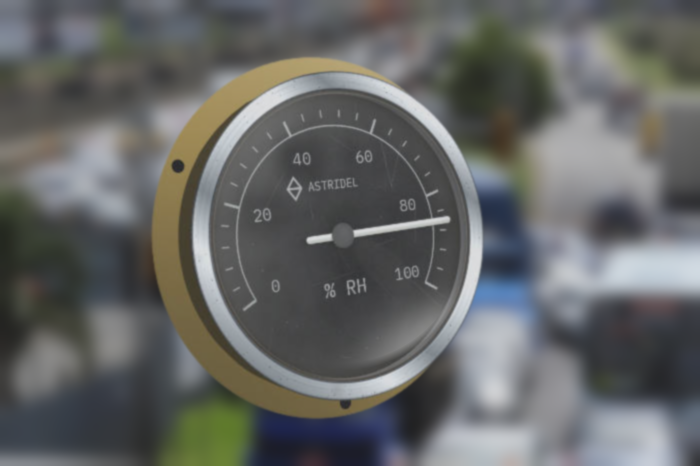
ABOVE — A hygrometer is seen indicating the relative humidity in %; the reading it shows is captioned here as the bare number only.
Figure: 86
